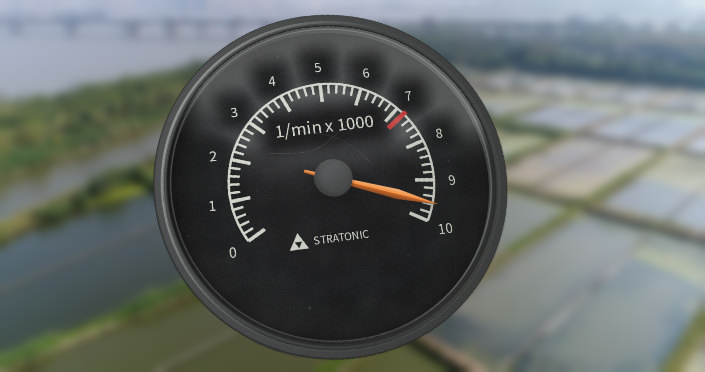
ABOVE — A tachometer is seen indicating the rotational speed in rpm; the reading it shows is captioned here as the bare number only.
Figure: 9600
